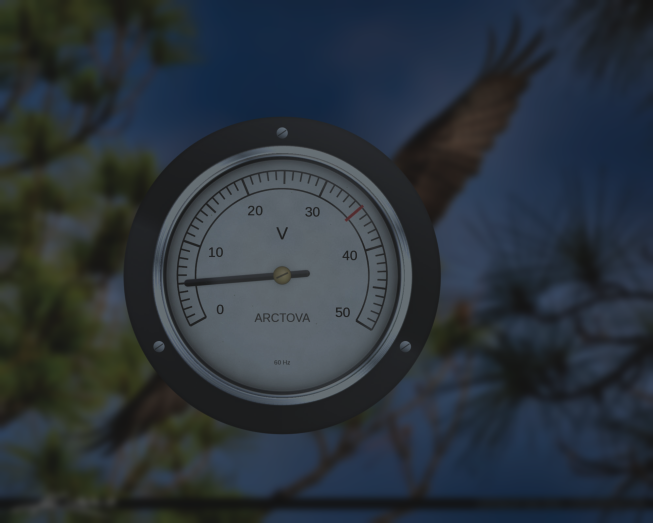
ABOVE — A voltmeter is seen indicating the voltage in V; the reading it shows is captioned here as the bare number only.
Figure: 5
